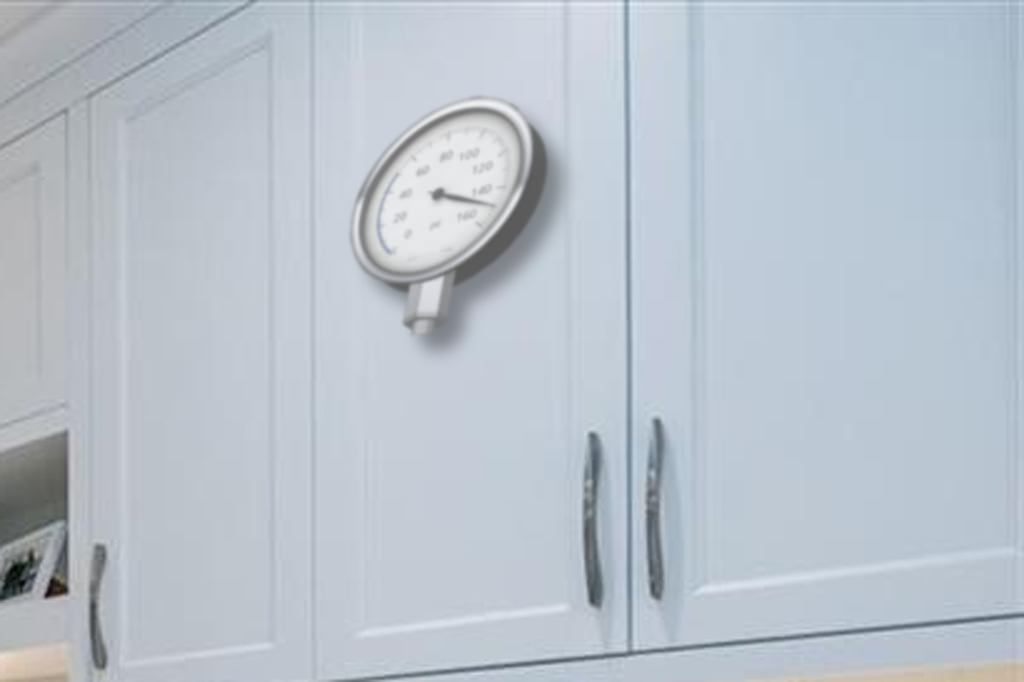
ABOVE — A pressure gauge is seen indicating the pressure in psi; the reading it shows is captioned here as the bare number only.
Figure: 150
